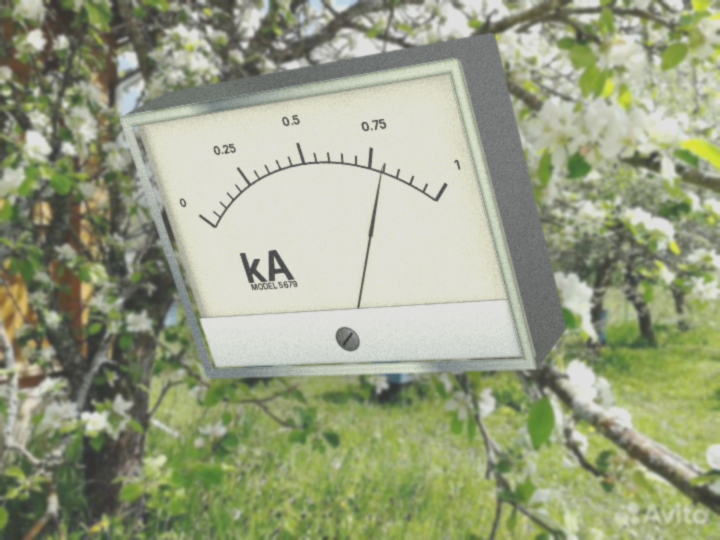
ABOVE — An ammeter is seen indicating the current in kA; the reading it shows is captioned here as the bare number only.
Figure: 0.8
